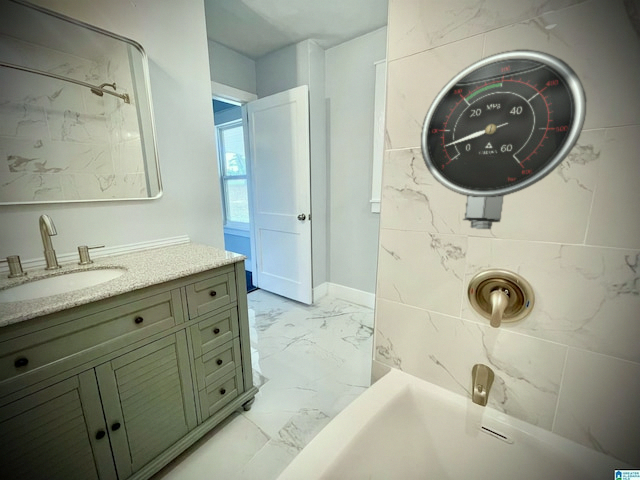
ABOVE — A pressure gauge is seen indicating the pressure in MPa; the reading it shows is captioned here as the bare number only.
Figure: 5
